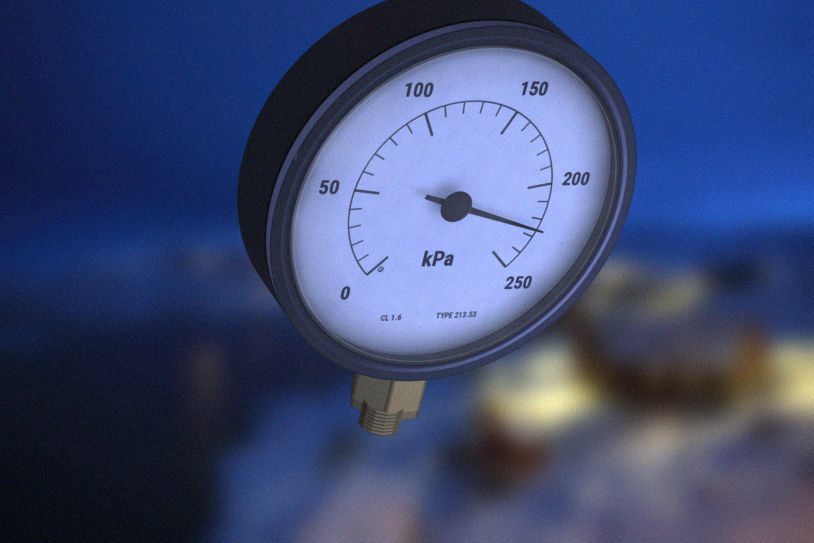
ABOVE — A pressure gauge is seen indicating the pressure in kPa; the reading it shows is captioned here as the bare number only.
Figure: 225
